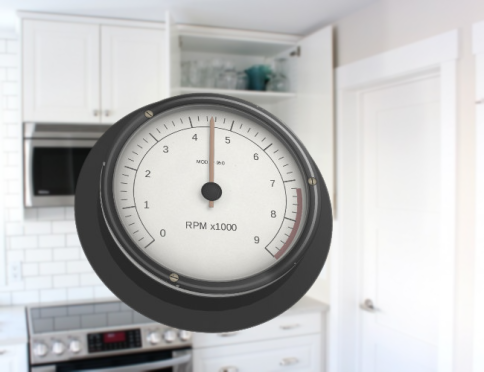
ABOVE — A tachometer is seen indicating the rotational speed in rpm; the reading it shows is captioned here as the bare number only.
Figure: 4500
